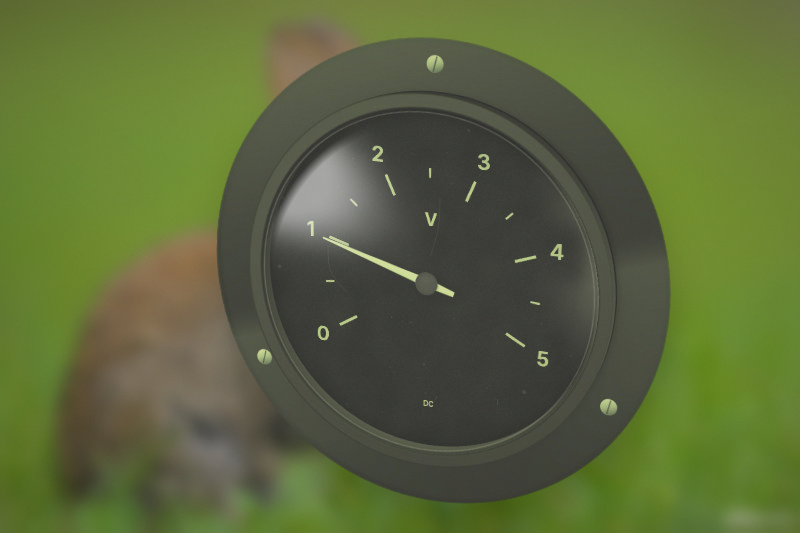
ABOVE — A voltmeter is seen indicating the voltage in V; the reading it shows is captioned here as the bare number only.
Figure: 1
